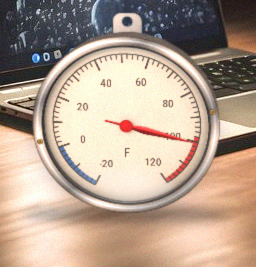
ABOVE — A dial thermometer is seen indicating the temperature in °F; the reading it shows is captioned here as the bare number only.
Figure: 100
